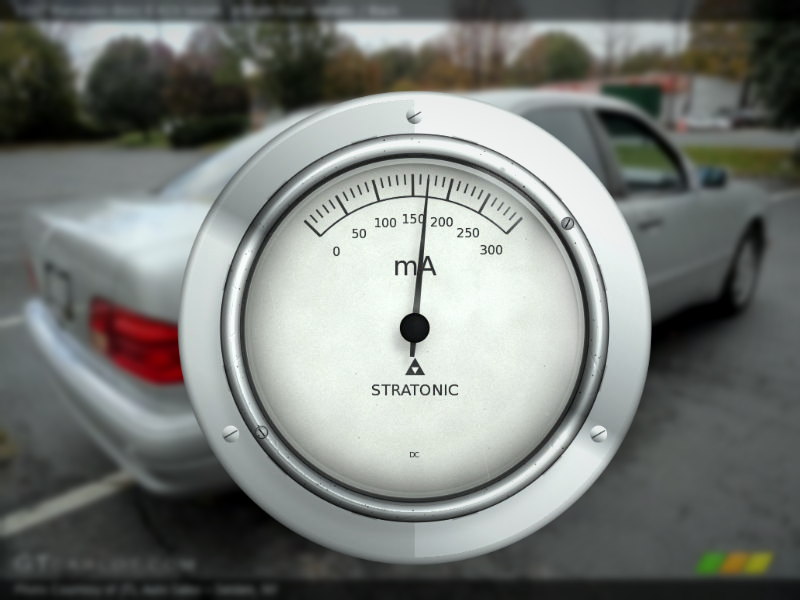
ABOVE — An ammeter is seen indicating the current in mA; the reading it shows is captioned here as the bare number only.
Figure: 170
